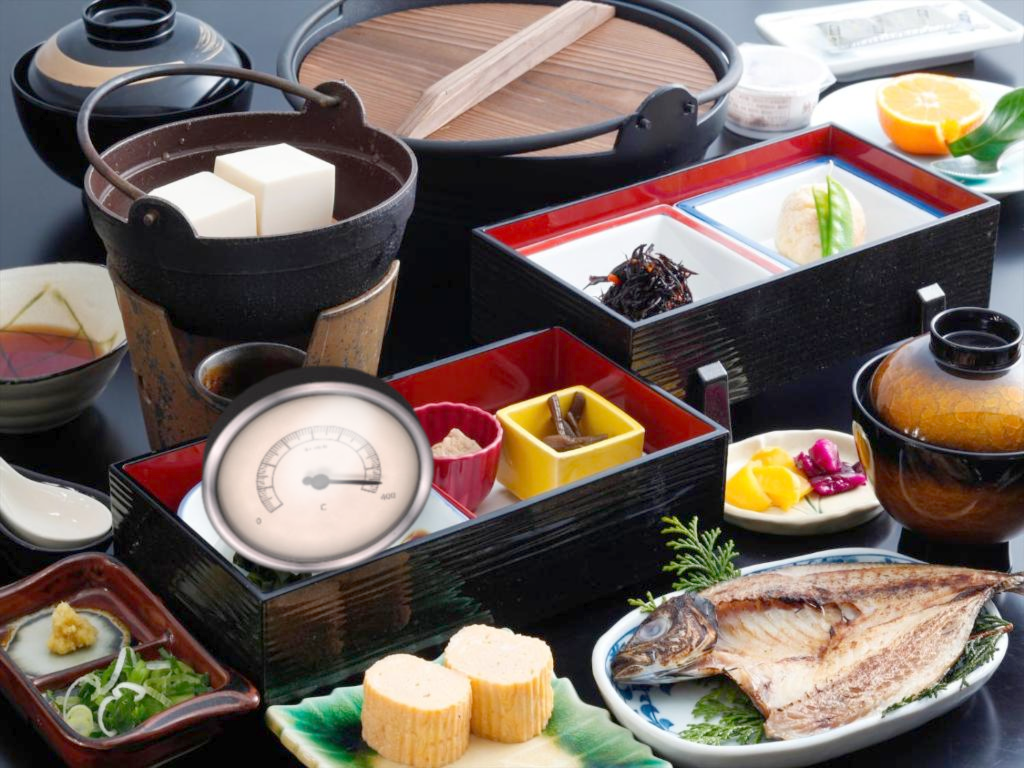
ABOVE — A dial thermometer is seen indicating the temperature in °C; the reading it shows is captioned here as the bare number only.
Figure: 375
